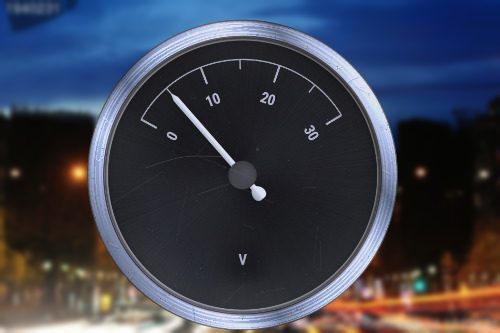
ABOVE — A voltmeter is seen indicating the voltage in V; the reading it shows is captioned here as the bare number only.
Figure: 5
